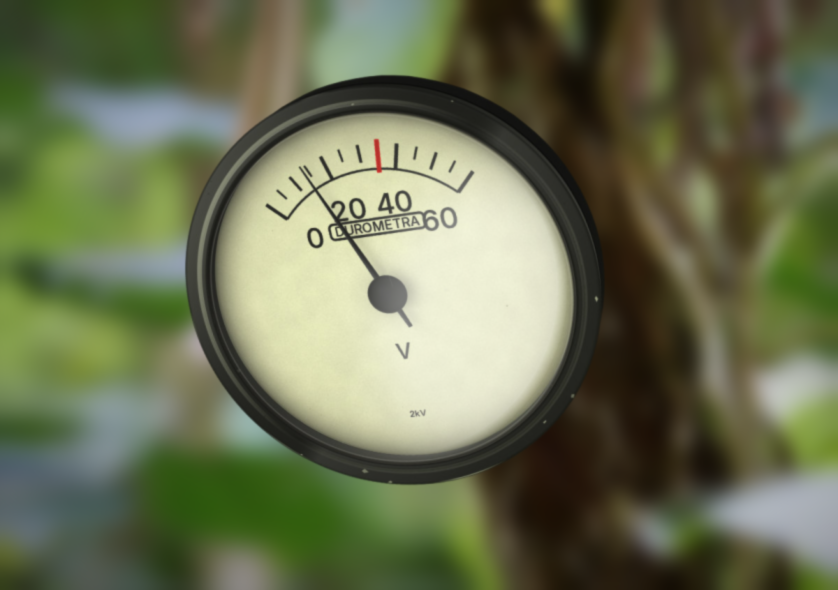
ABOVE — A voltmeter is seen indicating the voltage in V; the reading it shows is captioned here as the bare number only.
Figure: 15
